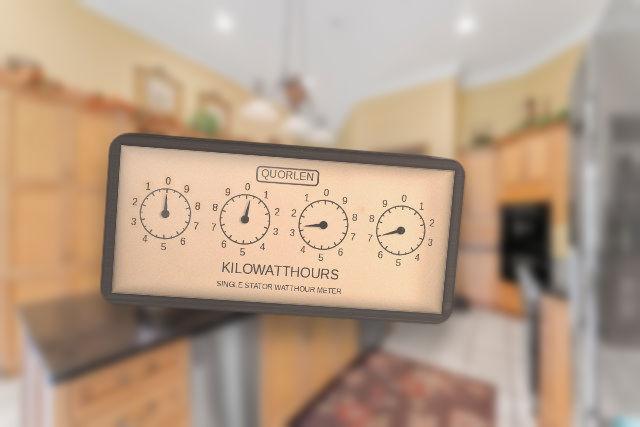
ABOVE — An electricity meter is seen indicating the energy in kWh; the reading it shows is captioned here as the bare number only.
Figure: 27
